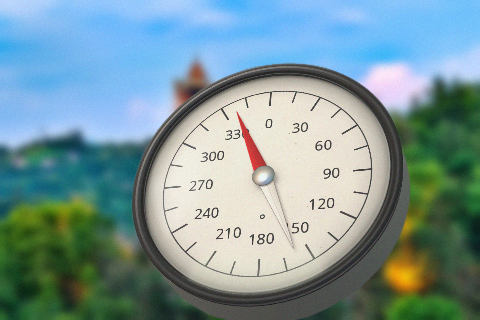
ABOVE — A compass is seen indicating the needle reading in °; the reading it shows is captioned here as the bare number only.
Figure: 337.5
